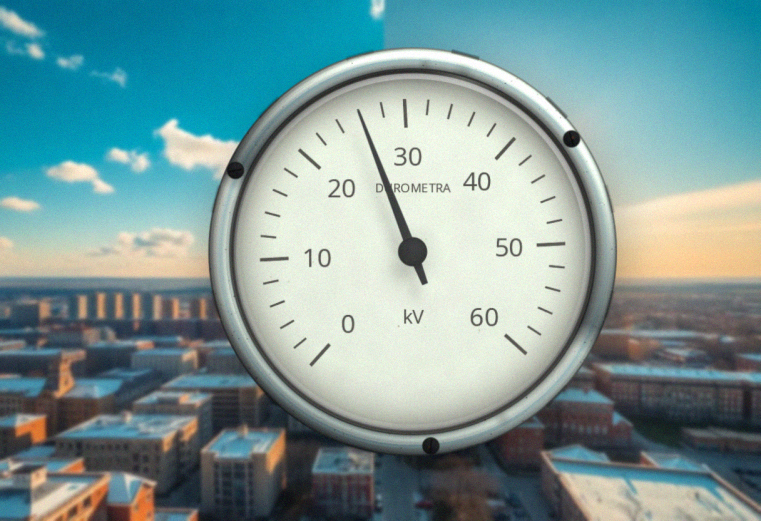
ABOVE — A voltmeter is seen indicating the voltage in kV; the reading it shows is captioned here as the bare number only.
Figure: 26
